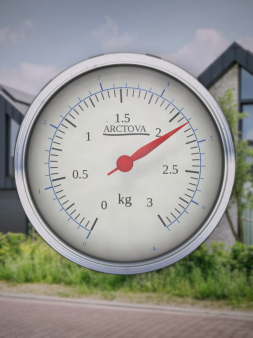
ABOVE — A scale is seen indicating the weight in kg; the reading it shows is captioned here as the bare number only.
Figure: 2.1
